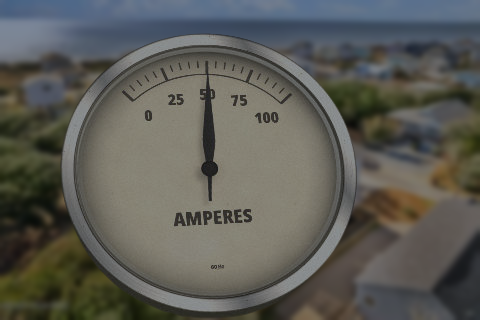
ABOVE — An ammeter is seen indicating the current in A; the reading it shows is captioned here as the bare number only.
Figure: 50
